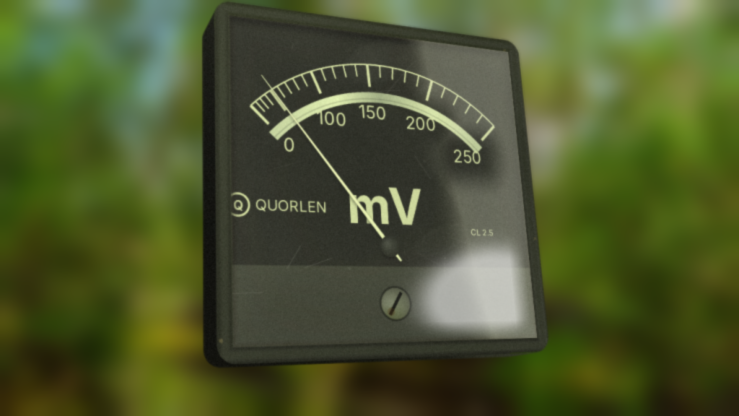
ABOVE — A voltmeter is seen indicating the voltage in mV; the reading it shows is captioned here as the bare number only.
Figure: 50
